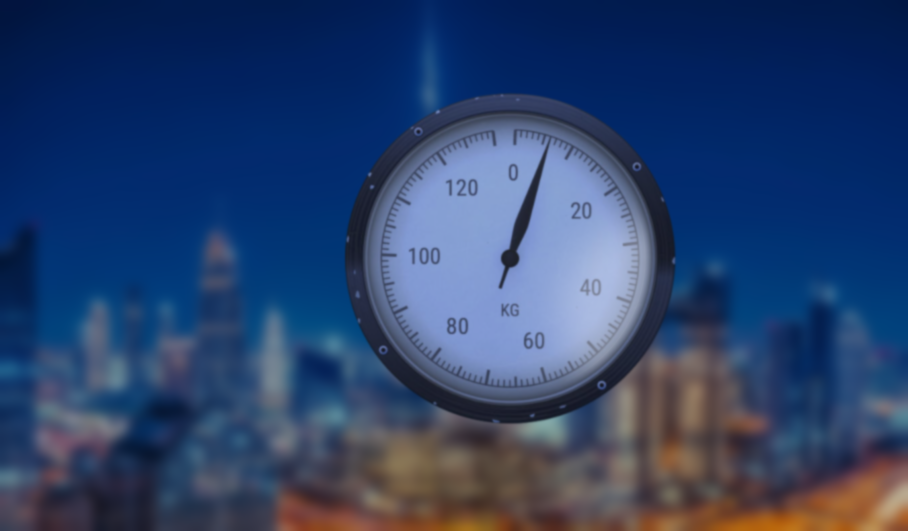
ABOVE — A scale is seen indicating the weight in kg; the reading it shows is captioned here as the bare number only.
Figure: 6
